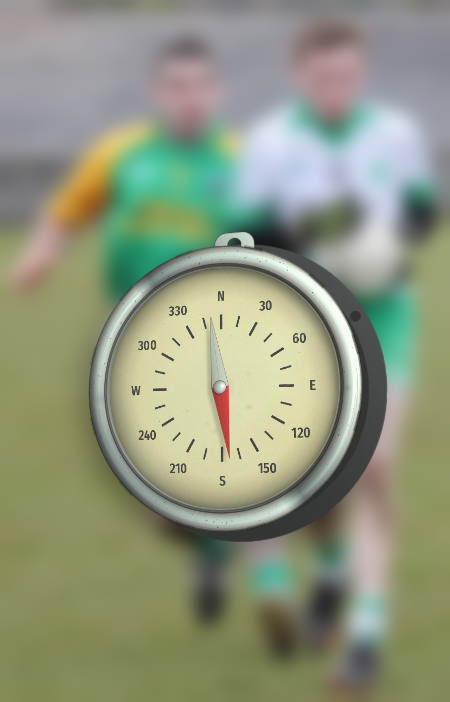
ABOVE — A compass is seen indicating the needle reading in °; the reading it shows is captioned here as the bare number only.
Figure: 172.5
